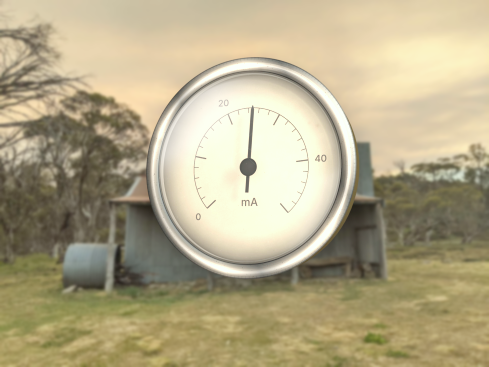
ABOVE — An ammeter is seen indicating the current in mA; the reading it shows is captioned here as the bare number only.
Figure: 25
